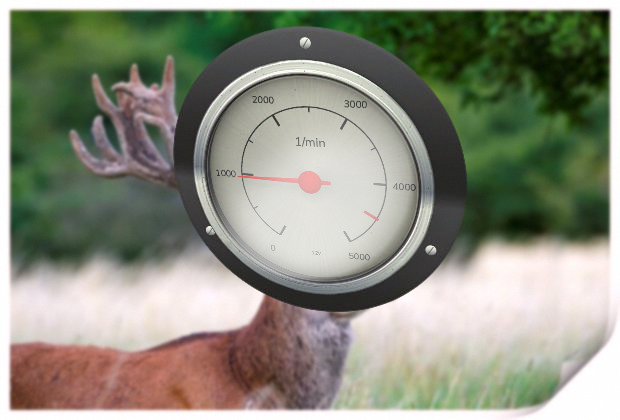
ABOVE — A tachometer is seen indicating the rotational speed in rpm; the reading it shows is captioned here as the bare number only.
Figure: 1000
